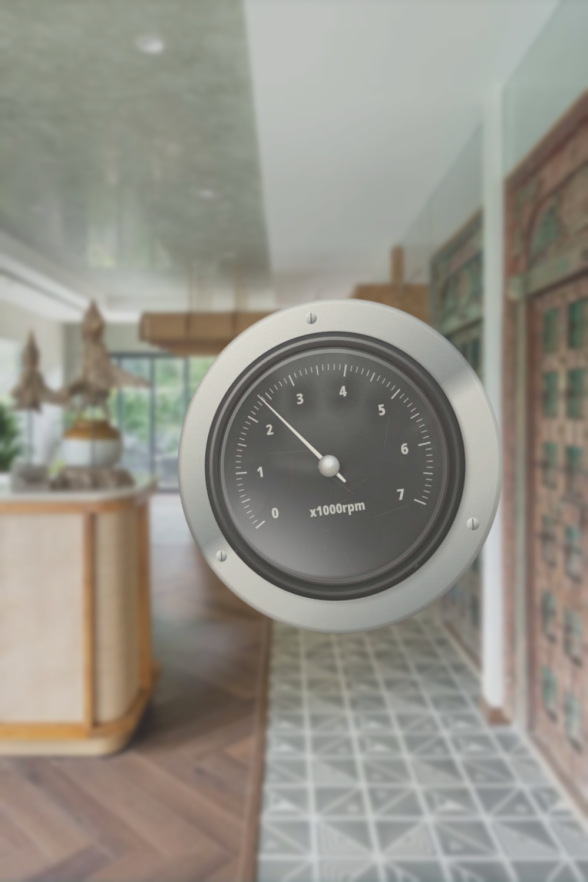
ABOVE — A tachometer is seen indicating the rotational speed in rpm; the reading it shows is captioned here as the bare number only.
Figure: 2400
